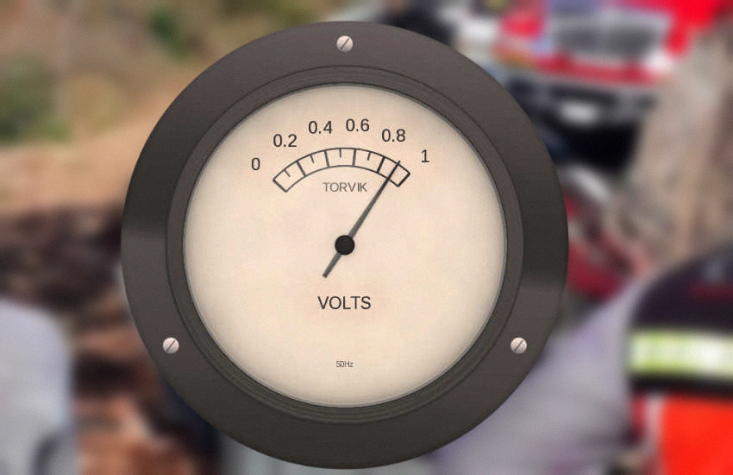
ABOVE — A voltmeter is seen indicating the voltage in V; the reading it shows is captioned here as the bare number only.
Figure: 0.9
